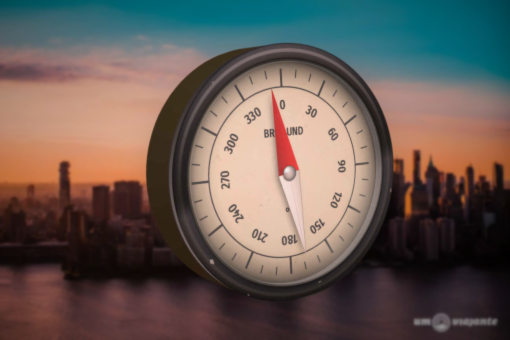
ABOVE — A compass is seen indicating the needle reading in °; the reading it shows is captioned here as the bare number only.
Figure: 350
